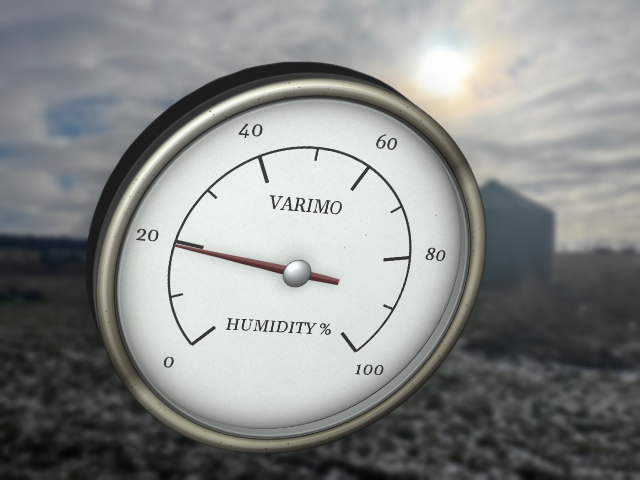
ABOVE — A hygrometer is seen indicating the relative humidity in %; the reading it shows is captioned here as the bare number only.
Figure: 20
